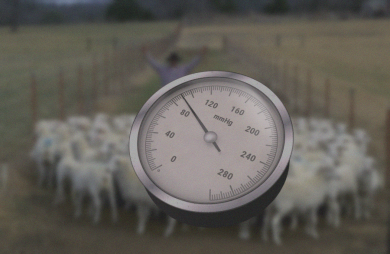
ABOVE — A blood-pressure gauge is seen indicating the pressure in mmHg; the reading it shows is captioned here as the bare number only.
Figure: 90
